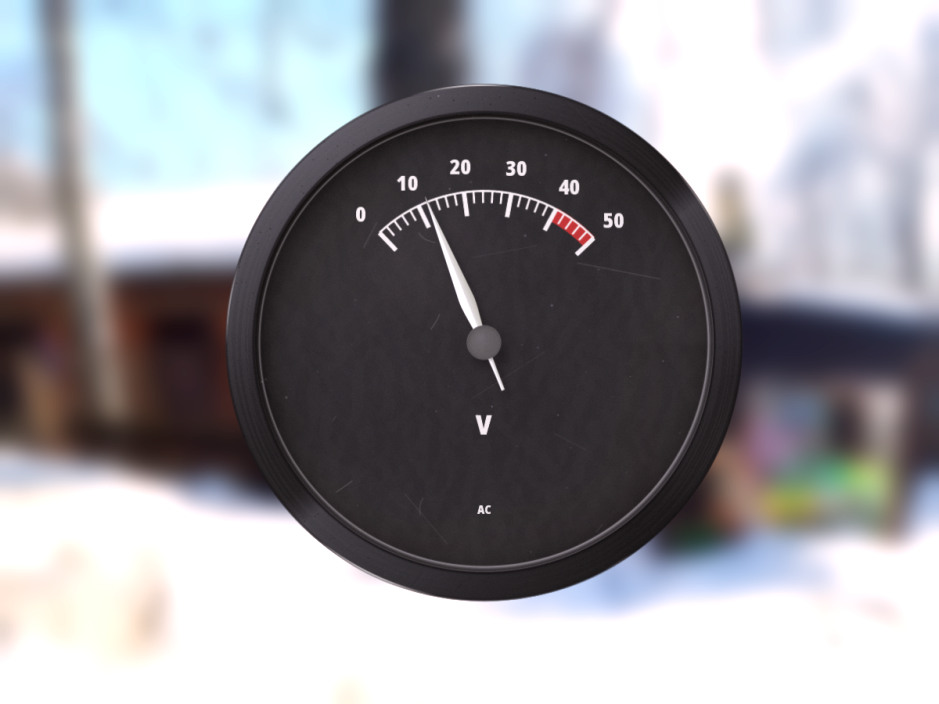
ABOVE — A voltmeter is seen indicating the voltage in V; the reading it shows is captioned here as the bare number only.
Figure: 12
